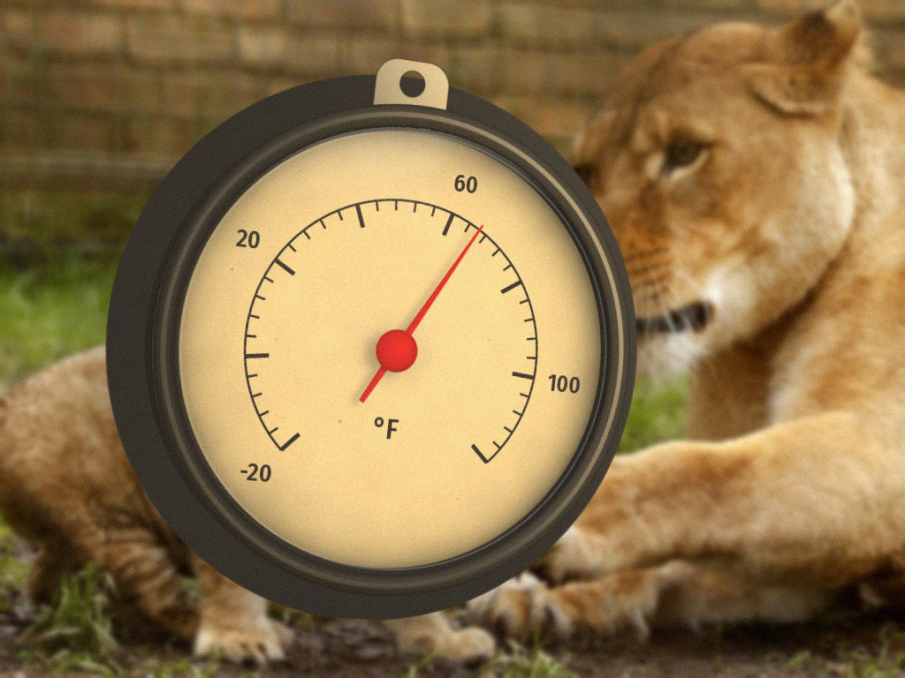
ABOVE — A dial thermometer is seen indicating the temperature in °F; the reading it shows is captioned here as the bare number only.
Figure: 66
